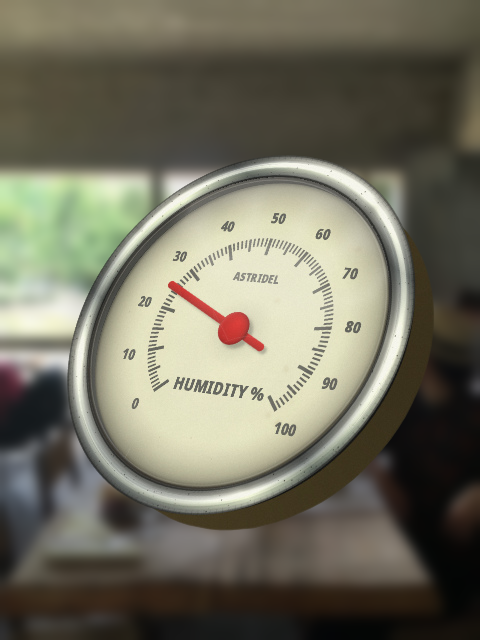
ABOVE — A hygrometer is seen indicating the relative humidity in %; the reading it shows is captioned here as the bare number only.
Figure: 25
